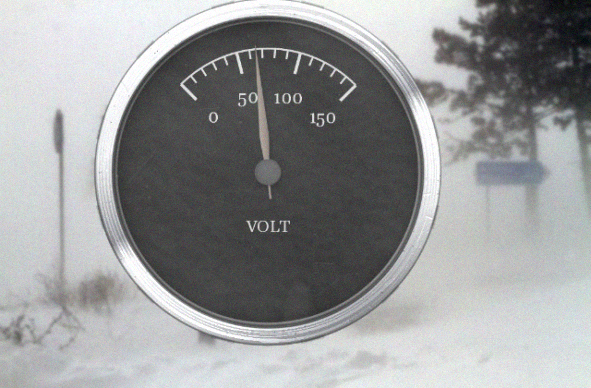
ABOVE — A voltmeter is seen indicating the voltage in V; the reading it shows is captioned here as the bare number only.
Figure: 65
